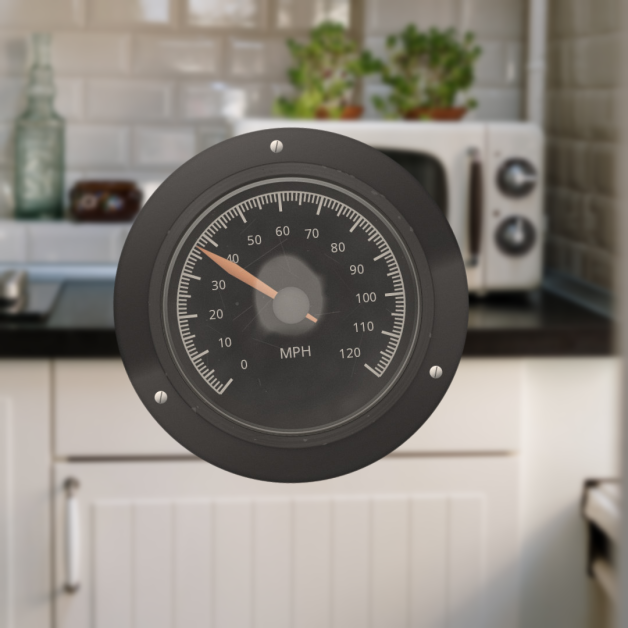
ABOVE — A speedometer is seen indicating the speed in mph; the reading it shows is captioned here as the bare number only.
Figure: 37
